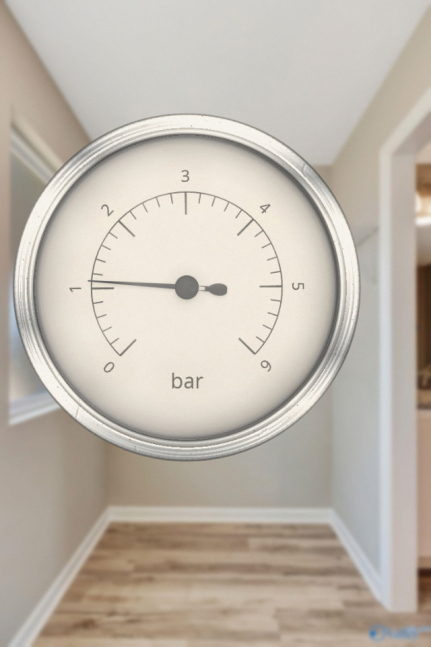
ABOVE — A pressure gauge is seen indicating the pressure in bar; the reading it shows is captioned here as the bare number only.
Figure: 1.1
